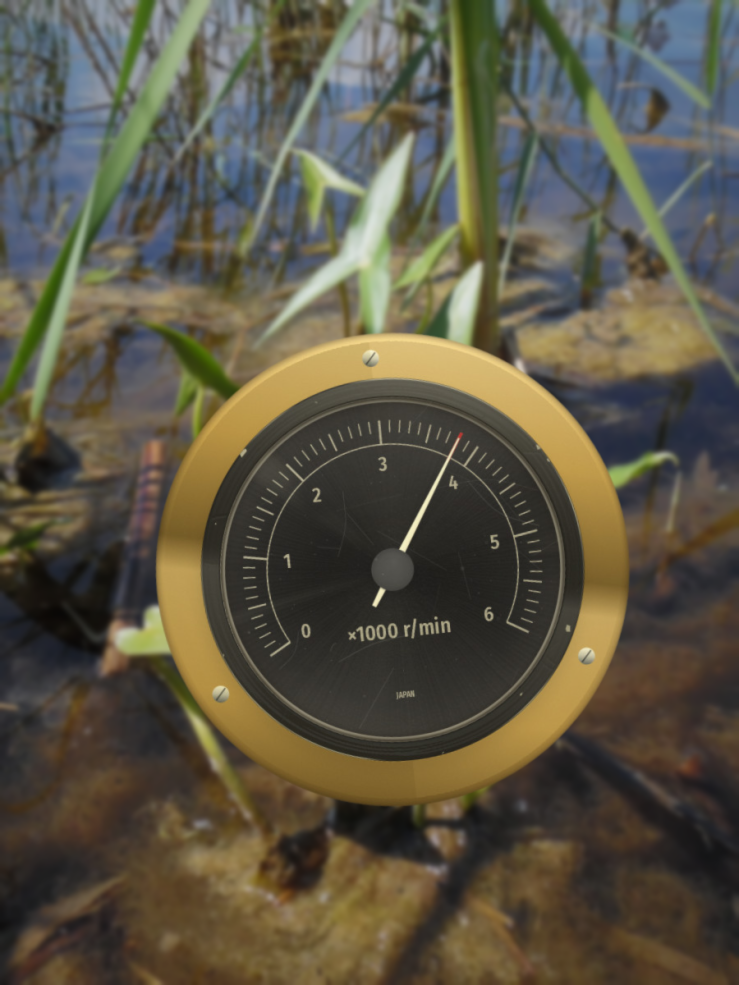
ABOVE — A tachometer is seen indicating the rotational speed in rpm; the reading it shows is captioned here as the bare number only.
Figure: 3800
